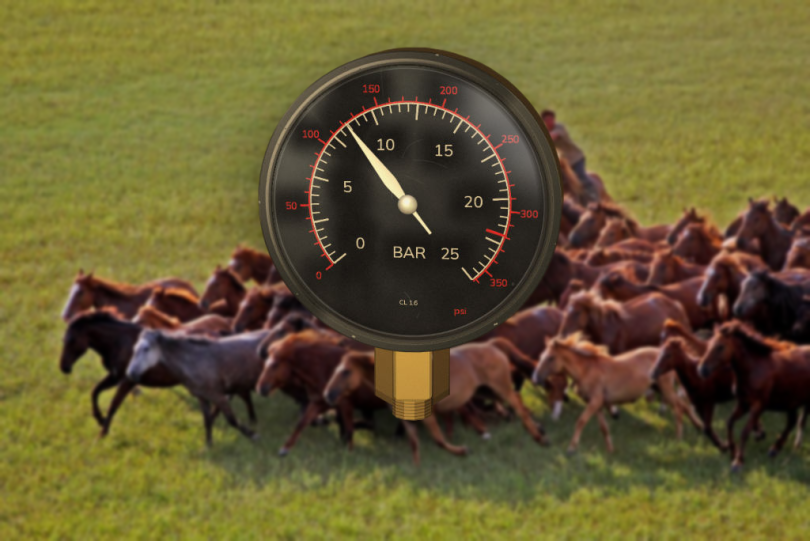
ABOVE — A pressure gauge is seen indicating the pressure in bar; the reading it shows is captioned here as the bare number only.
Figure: 8.5
